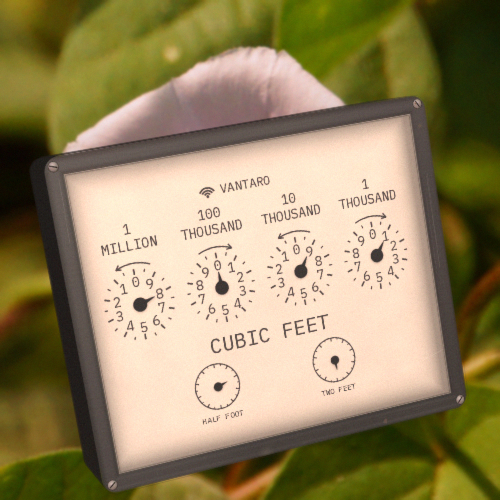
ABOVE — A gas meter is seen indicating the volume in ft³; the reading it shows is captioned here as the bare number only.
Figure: 799100
